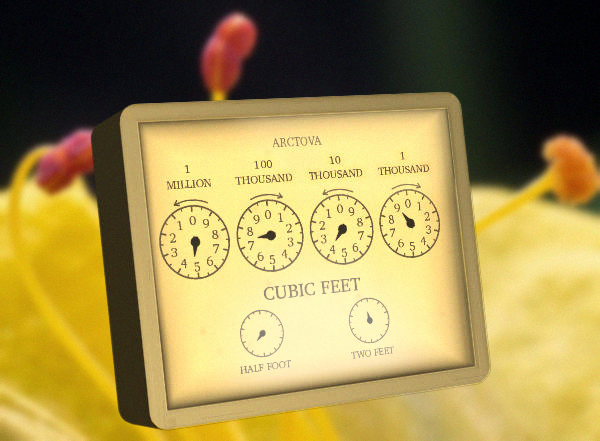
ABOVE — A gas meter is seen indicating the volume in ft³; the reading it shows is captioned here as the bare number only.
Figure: 473900
